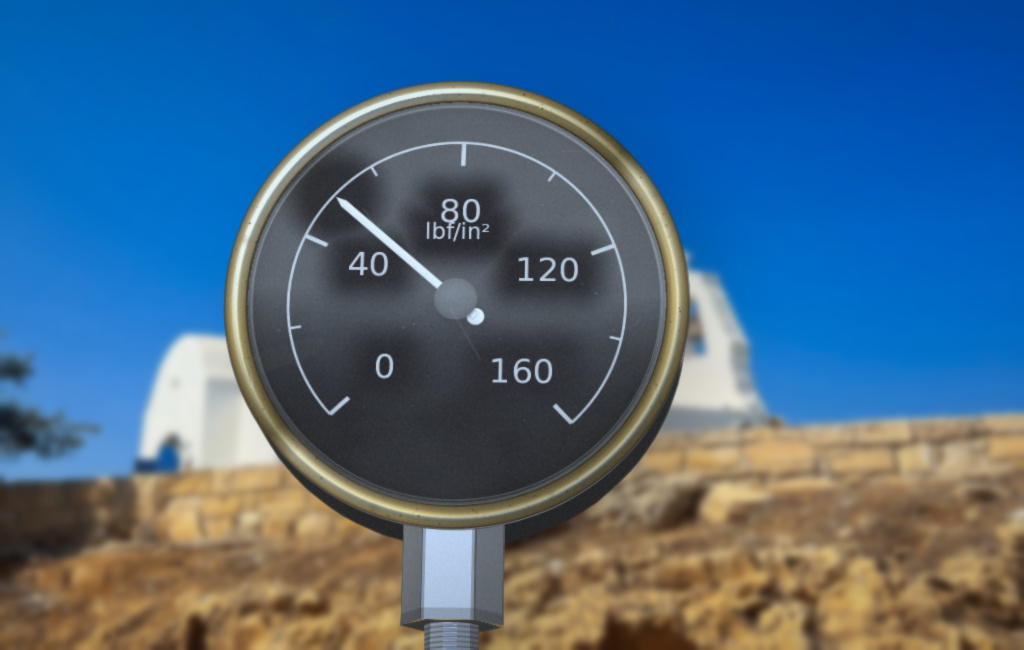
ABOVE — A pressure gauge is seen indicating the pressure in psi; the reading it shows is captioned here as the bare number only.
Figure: 50
